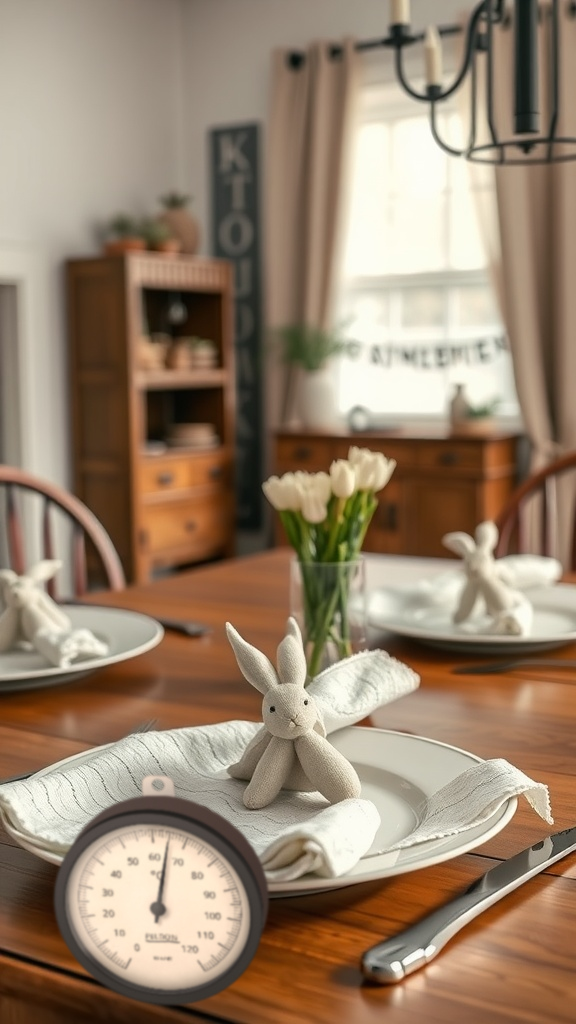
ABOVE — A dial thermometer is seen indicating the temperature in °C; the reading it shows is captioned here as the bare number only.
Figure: 65
